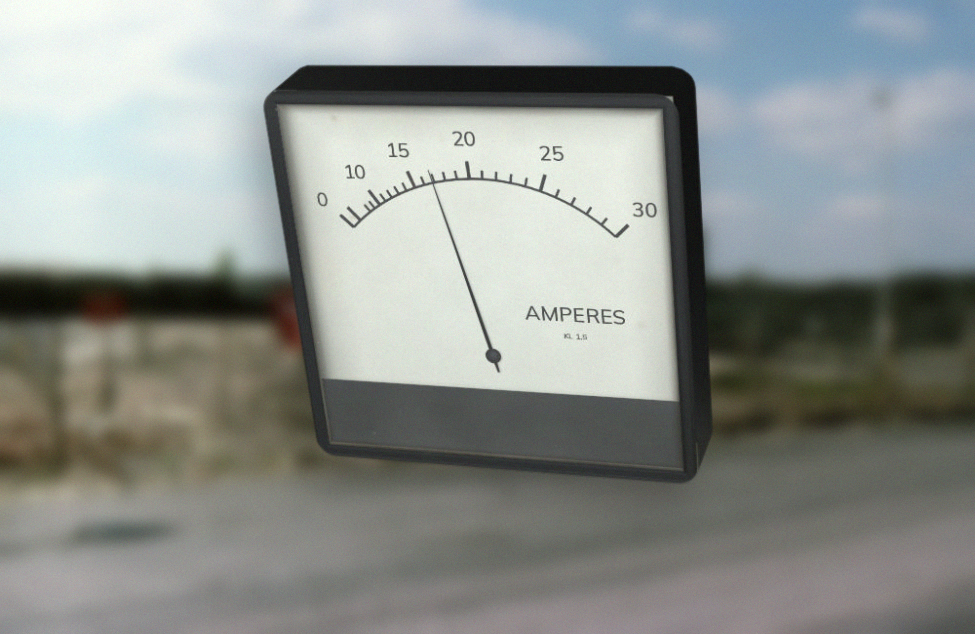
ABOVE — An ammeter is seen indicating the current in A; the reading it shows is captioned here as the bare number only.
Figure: 17
